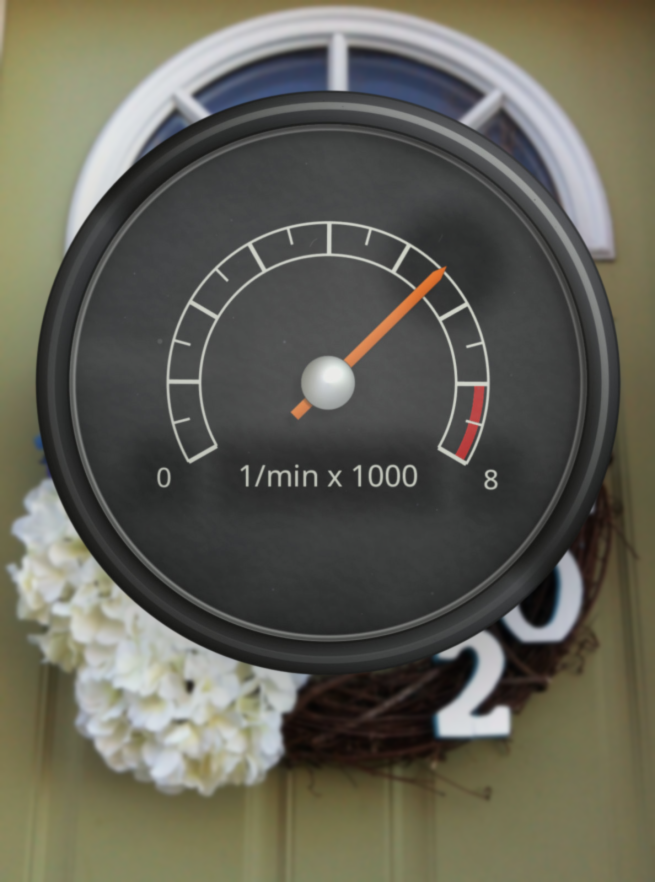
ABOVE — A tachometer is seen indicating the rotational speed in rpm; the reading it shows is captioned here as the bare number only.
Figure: 5500
